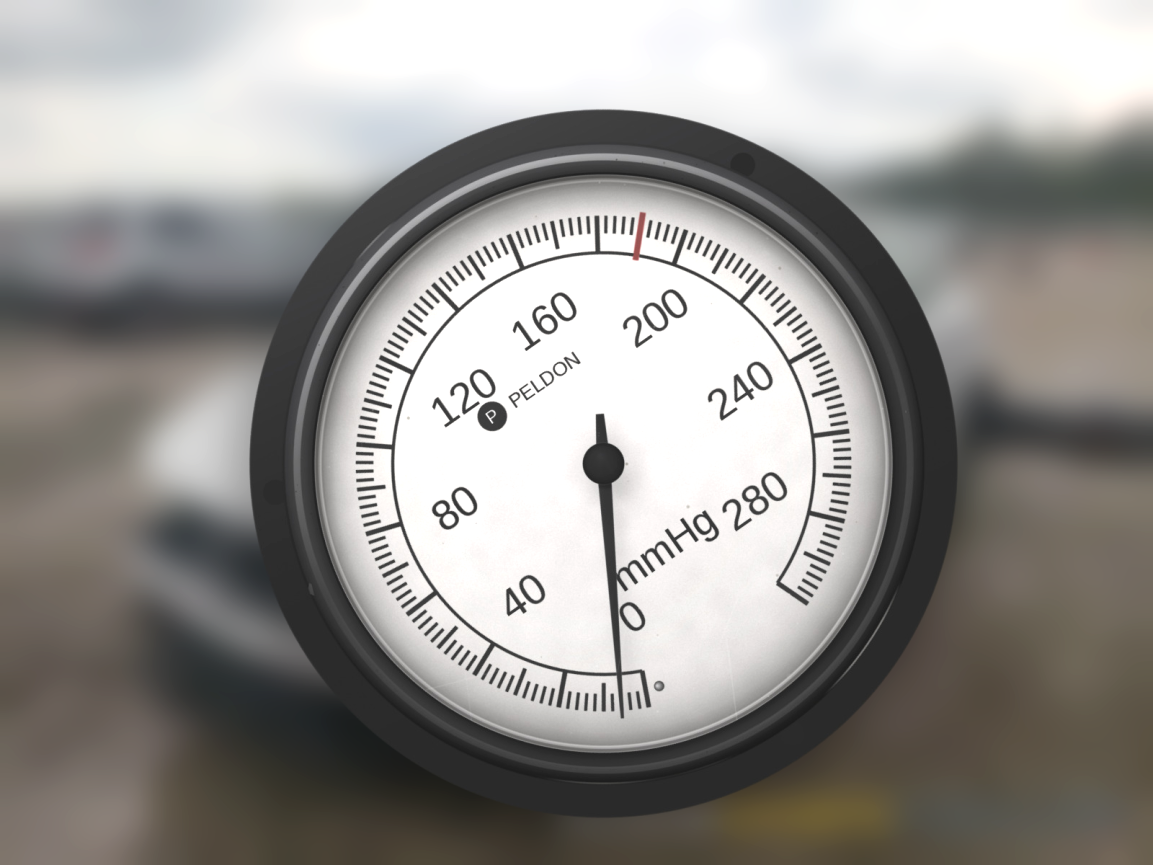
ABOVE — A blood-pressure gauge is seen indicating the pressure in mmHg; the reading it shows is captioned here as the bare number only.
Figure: 6
